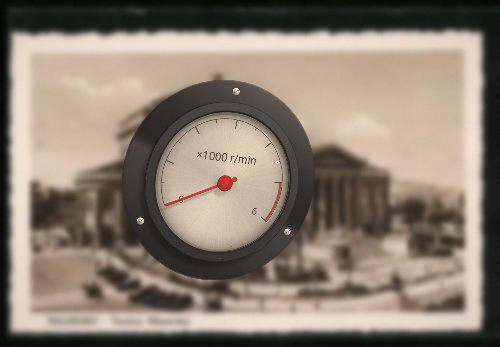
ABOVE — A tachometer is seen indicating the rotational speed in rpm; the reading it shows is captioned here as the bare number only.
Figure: 0
